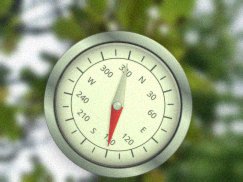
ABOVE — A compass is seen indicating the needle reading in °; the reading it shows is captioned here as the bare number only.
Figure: 150
